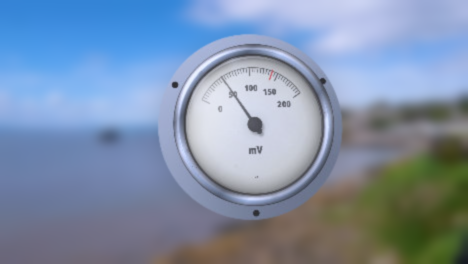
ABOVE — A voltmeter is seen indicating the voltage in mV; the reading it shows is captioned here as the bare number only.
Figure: 50
